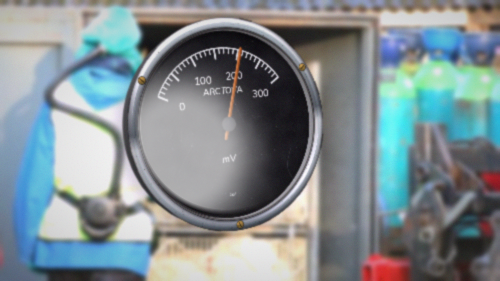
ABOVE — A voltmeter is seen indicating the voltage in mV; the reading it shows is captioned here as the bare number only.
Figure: 200
